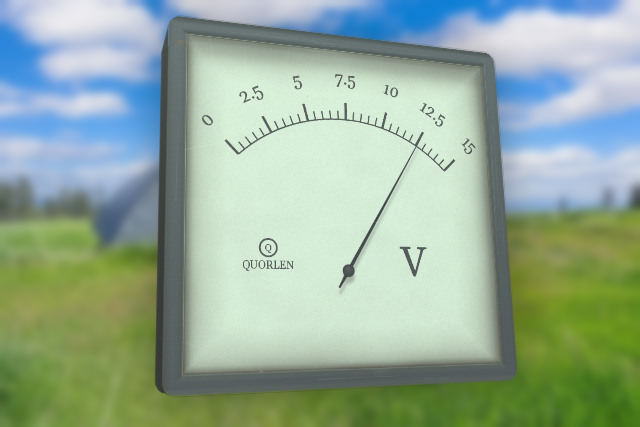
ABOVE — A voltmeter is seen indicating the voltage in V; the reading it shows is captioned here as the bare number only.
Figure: 12.5
